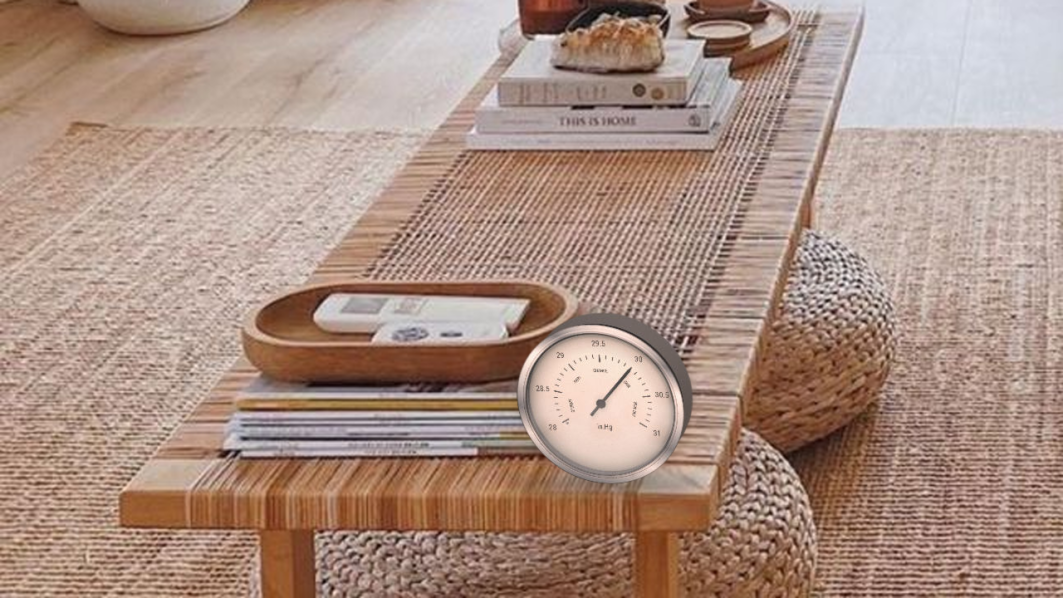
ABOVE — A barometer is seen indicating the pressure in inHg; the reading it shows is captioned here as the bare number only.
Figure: 30
